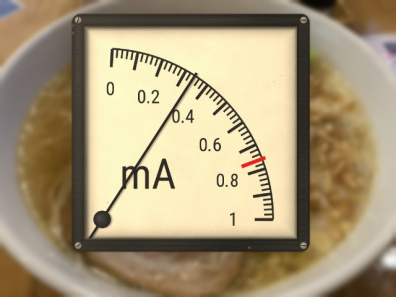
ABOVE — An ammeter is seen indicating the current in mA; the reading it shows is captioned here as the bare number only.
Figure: 0.34
